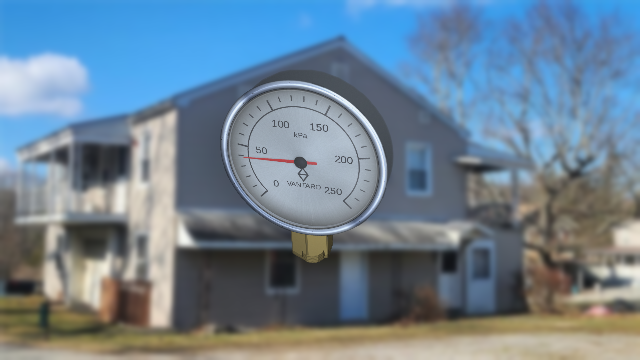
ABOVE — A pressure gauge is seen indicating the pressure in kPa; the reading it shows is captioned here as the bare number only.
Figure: 40
